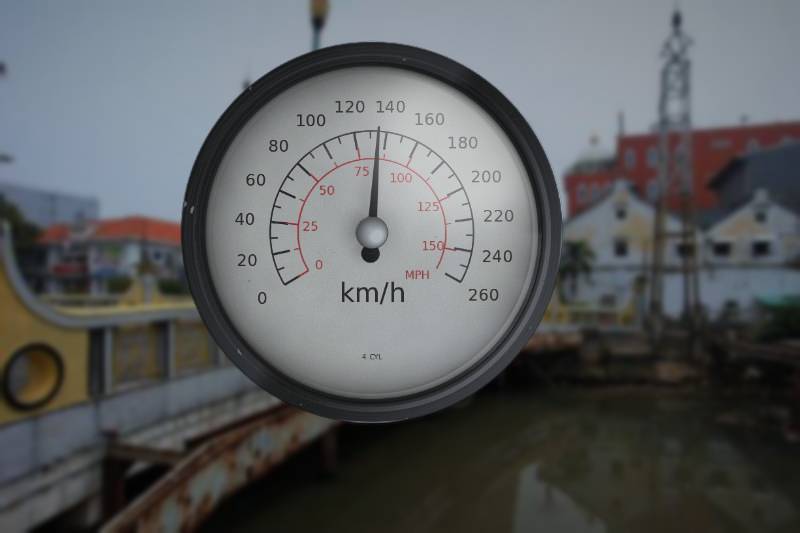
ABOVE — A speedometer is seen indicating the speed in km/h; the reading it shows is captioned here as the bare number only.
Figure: 135
